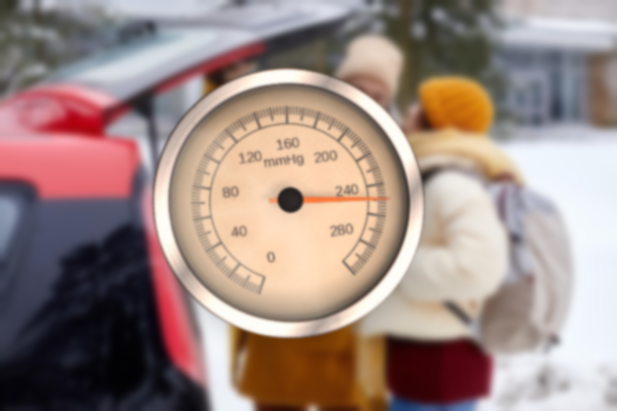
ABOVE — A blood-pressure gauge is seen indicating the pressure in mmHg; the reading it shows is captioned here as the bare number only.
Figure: 250
